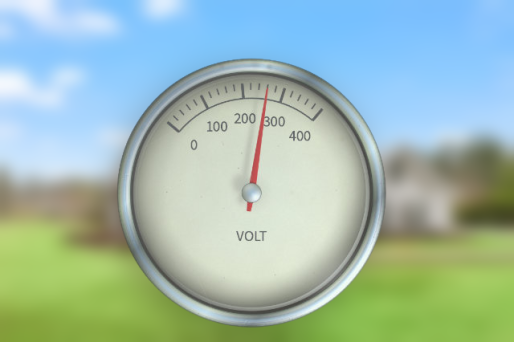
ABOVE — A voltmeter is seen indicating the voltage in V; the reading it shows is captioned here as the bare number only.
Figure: 260
